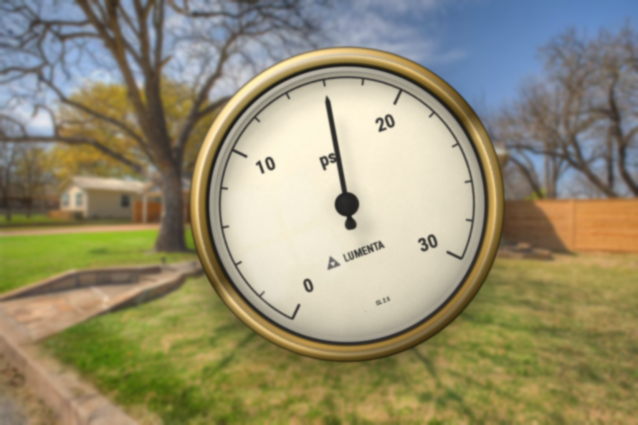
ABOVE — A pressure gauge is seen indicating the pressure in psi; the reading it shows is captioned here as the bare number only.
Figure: 16
